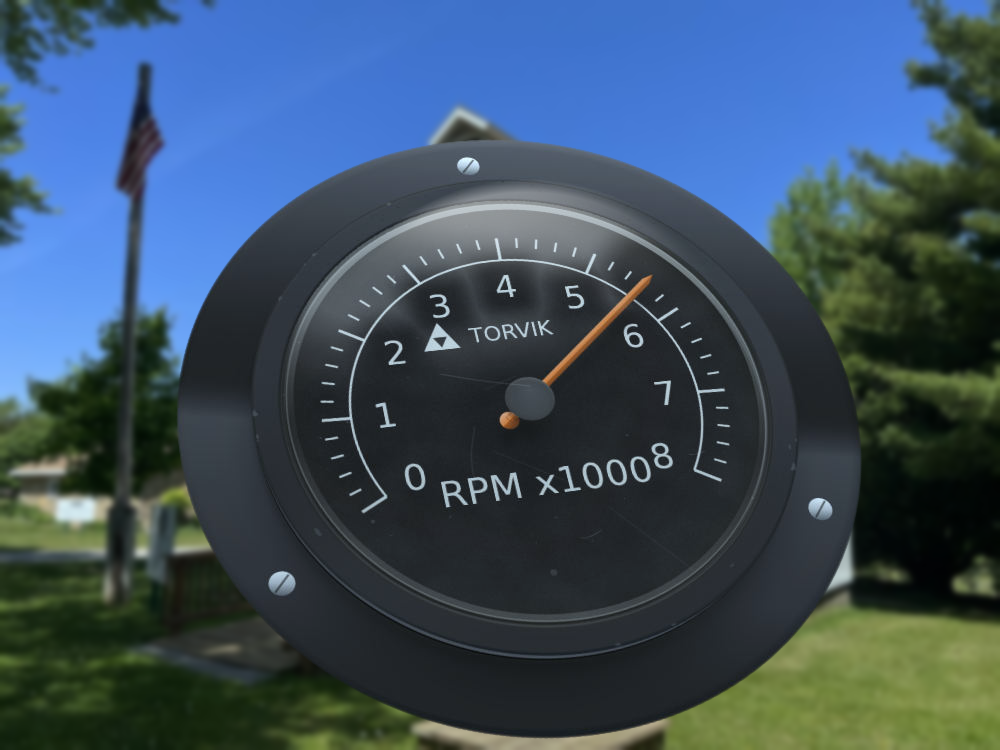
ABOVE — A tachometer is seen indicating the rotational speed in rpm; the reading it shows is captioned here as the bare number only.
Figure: 5600
